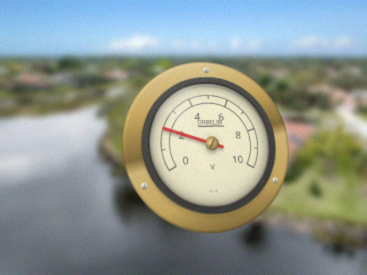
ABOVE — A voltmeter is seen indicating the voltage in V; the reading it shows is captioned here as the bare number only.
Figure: 2
